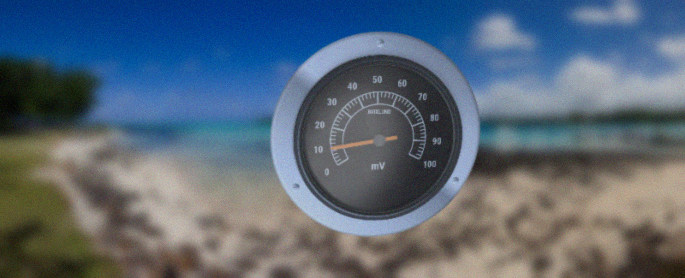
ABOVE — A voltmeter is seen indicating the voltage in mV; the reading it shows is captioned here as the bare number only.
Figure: 10
